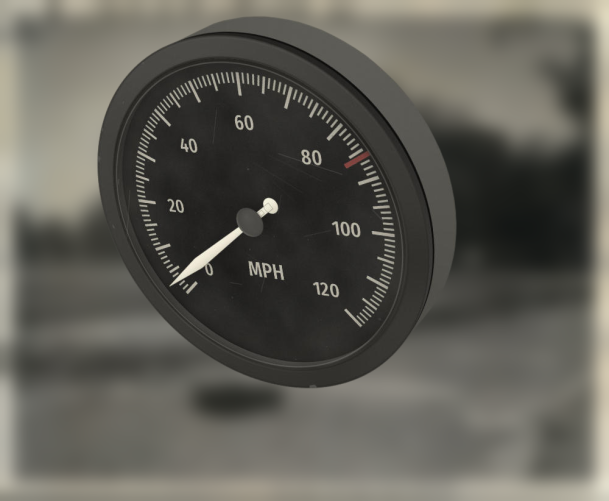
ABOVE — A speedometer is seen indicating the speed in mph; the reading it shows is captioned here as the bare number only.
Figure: 3
